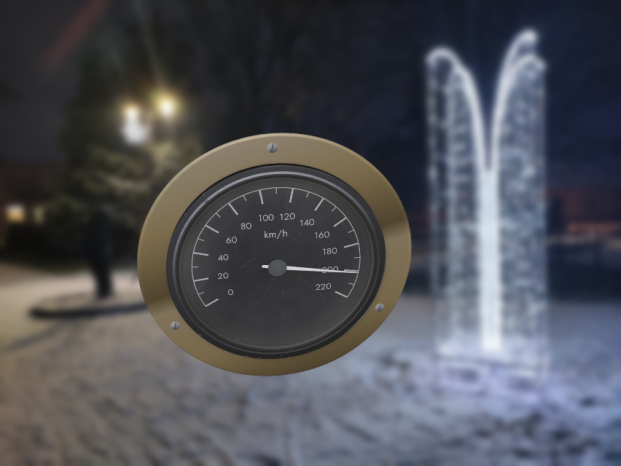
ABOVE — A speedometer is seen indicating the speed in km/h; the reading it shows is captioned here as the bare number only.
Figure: 200
